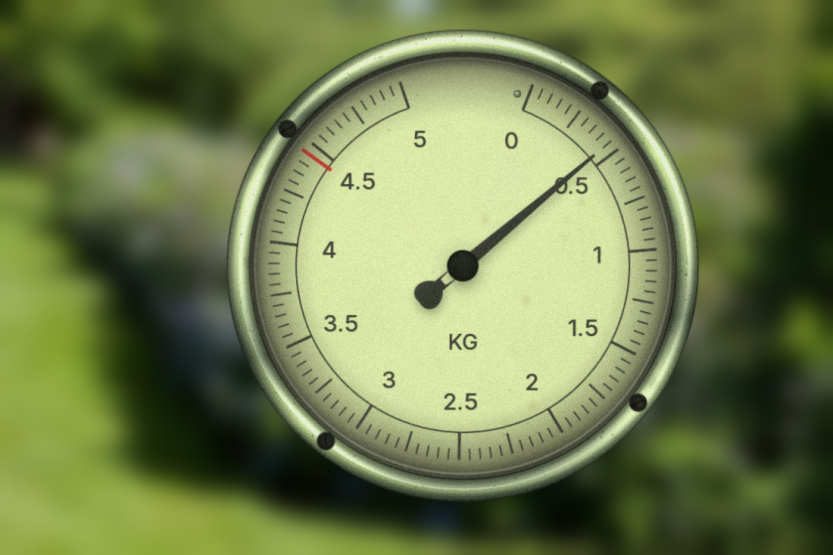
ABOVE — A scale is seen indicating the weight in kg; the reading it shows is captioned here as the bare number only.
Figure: 0.45
